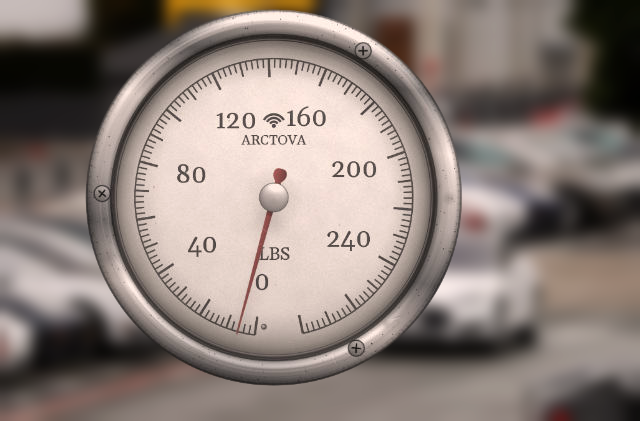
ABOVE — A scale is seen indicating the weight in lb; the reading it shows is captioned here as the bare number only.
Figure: 6
